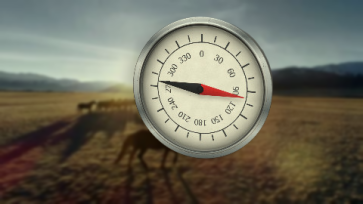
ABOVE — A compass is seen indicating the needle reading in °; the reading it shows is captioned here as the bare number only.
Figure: 97.5
